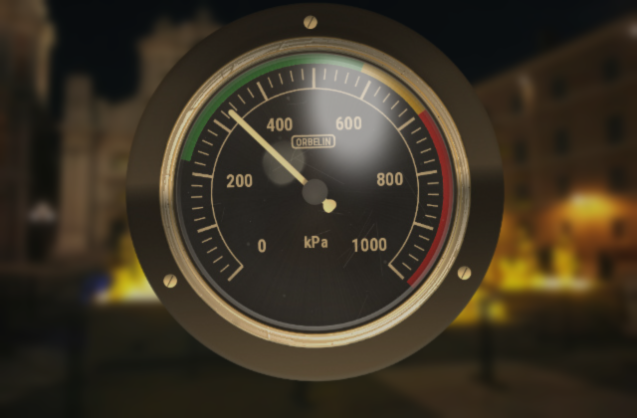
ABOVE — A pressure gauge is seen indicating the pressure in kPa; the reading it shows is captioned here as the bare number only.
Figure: 330
